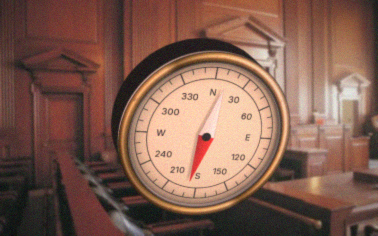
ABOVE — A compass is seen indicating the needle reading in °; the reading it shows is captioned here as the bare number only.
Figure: 190
